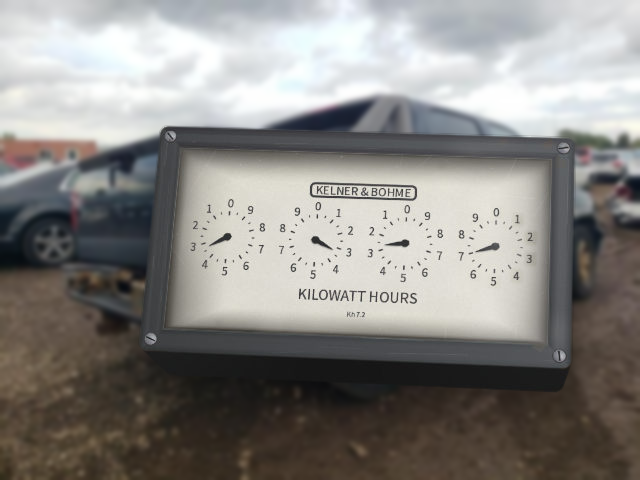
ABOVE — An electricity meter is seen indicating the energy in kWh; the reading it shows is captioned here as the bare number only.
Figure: 3327
